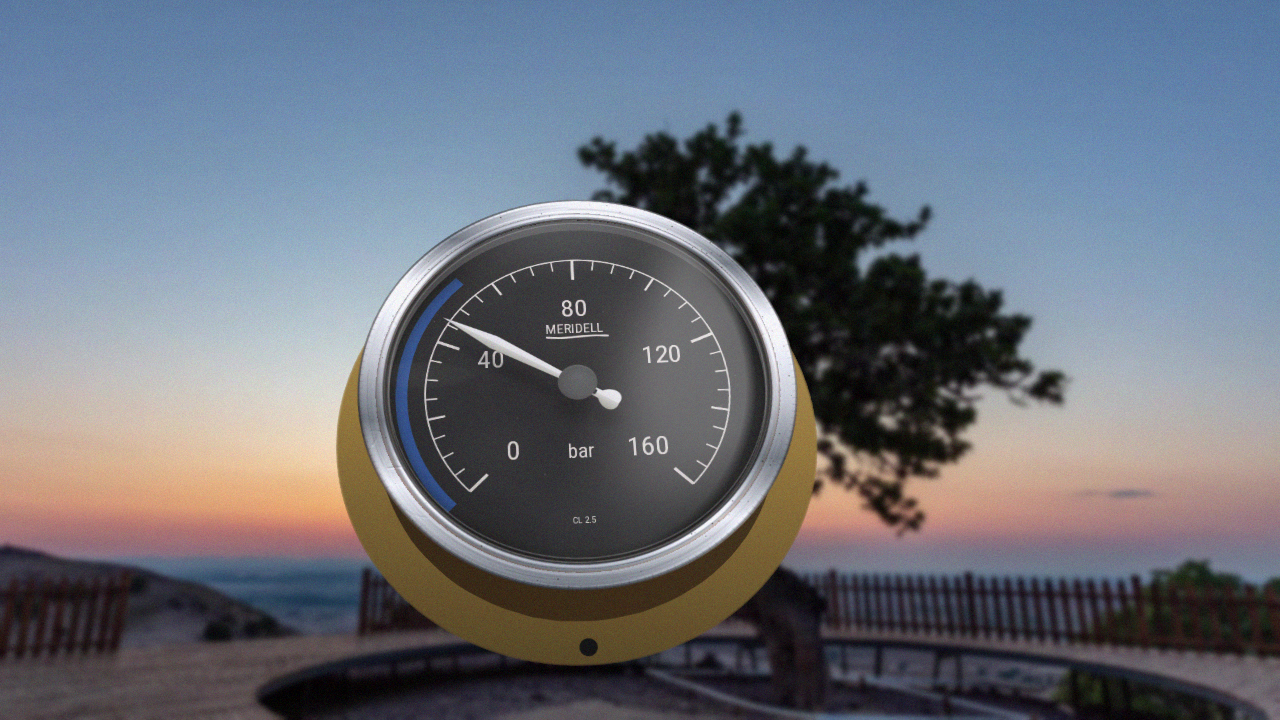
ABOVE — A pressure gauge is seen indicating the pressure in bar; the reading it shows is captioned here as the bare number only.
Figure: 45
